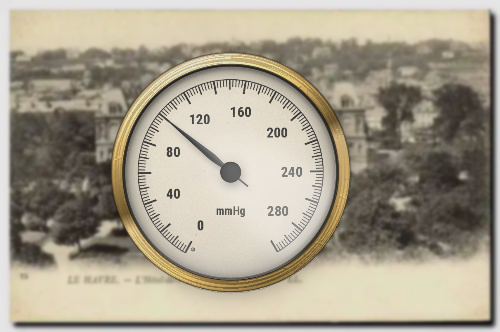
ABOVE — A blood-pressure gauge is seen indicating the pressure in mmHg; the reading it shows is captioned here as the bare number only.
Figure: 100
